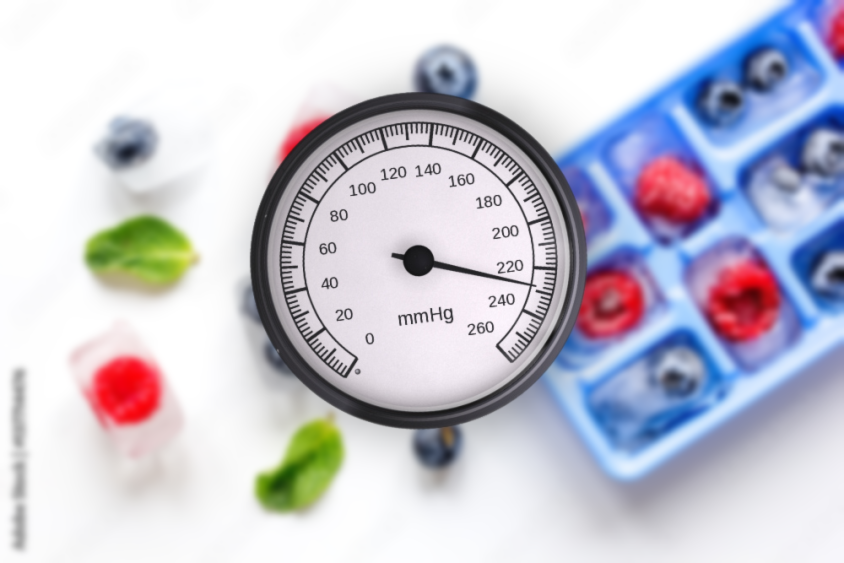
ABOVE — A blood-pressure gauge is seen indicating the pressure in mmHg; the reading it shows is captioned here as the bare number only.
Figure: 228
